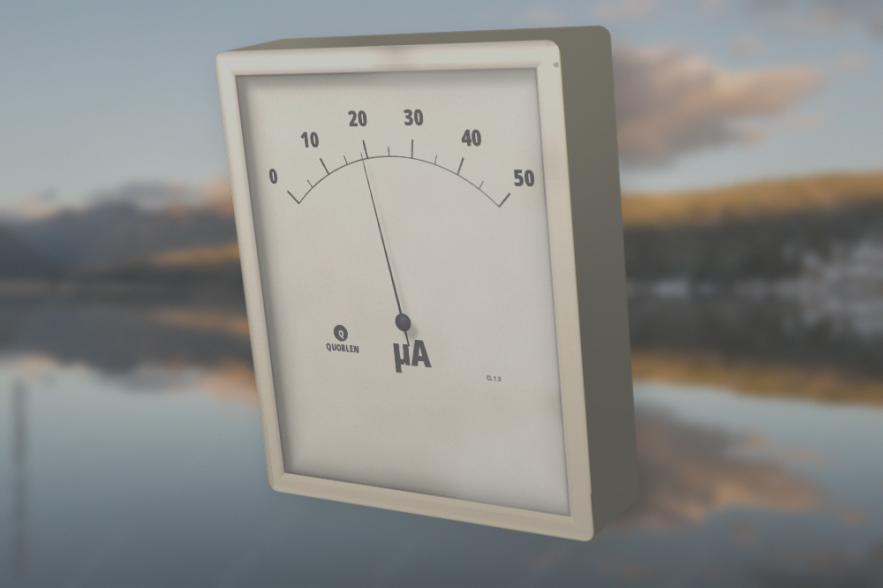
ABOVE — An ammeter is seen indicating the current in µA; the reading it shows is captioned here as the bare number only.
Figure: 20
